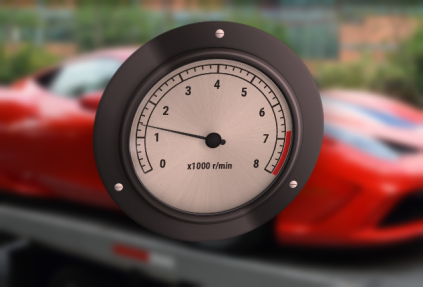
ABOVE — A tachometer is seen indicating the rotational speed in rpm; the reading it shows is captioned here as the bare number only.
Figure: 1400
